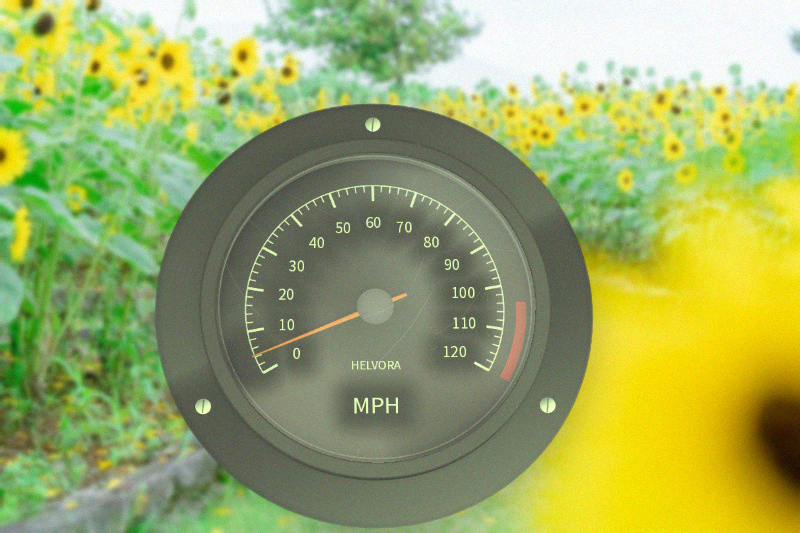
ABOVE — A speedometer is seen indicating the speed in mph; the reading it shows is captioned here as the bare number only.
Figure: 4
